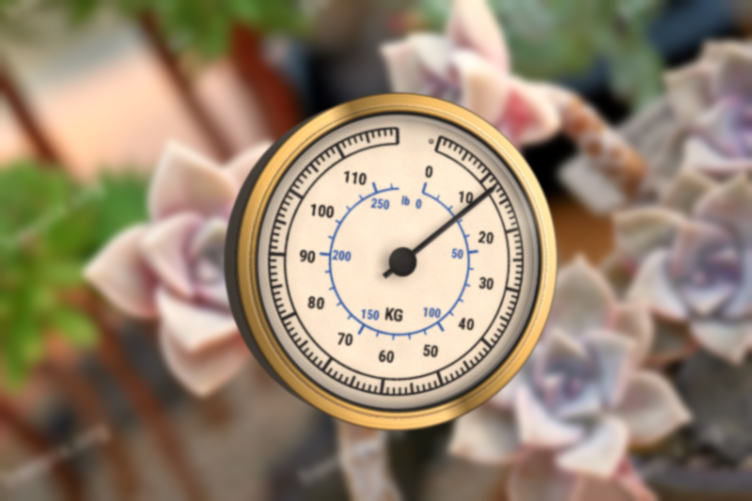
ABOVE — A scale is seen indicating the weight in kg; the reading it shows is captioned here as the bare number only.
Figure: 12
